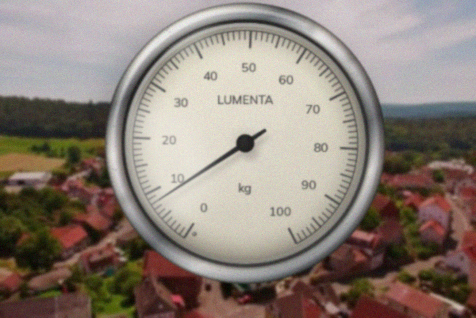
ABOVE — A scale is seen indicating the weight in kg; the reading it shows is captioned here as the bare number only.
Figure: 8
